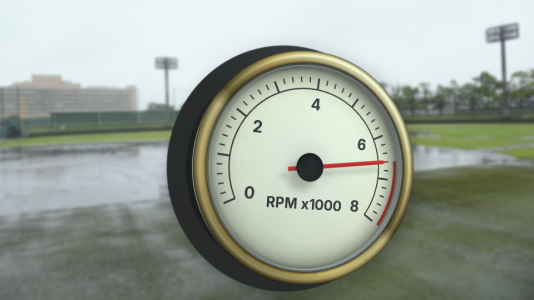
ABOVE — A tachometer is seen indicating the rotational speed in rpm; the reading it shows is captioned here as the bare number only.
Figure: 6600
